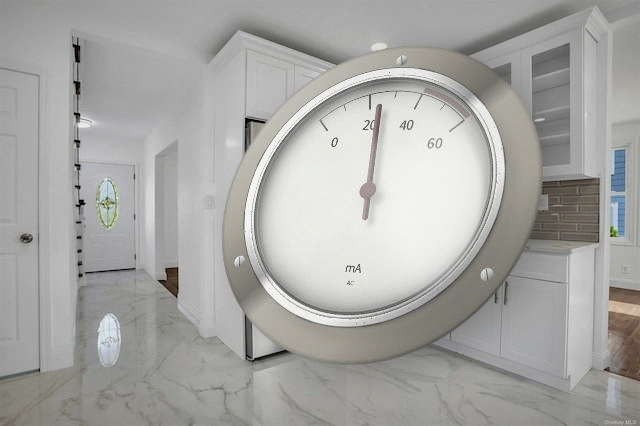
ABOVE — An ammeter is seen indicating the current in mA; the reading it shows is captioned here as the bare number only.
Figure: 25
